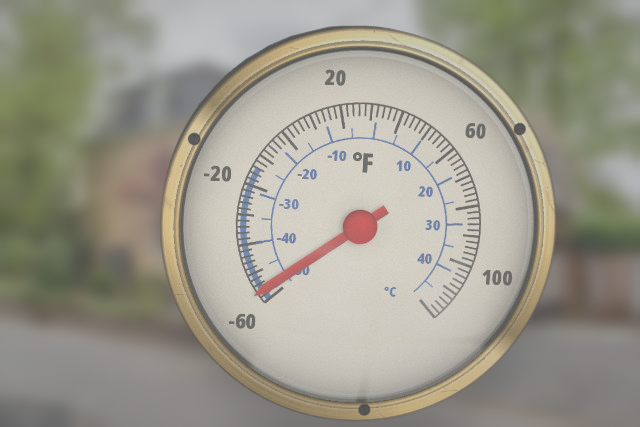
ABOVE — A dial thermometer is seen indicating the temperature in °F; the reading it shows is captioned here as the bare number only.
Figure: -56
